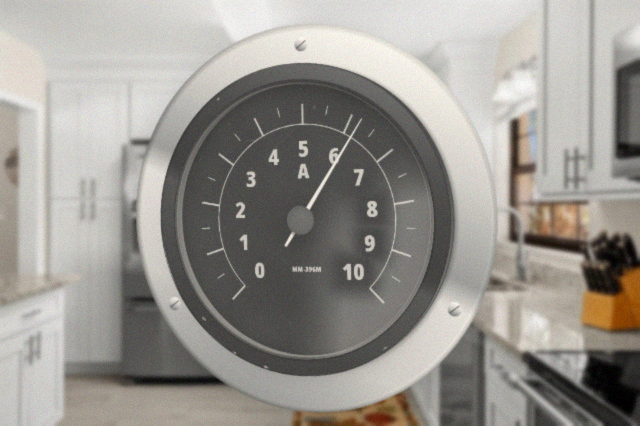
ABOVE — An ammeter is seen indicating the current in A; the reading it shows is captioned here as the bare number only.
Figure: 6.25
